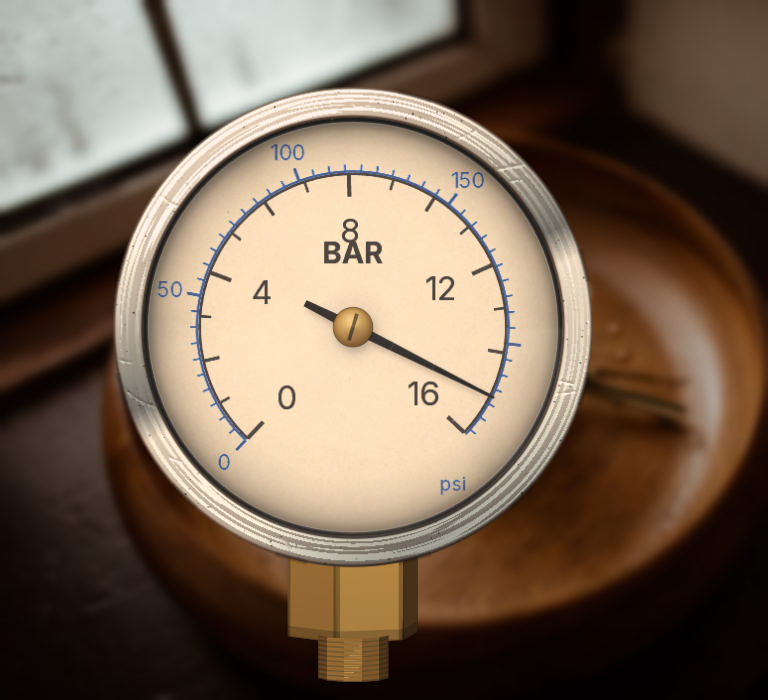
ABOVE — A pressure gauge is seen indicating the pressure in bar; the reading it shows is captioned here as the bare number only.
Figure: 15
